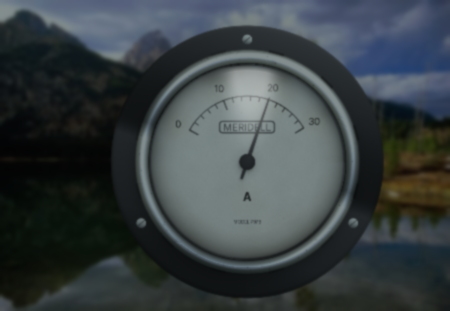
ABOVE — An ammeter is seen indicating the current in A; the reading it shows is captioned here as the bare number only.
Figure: 20
